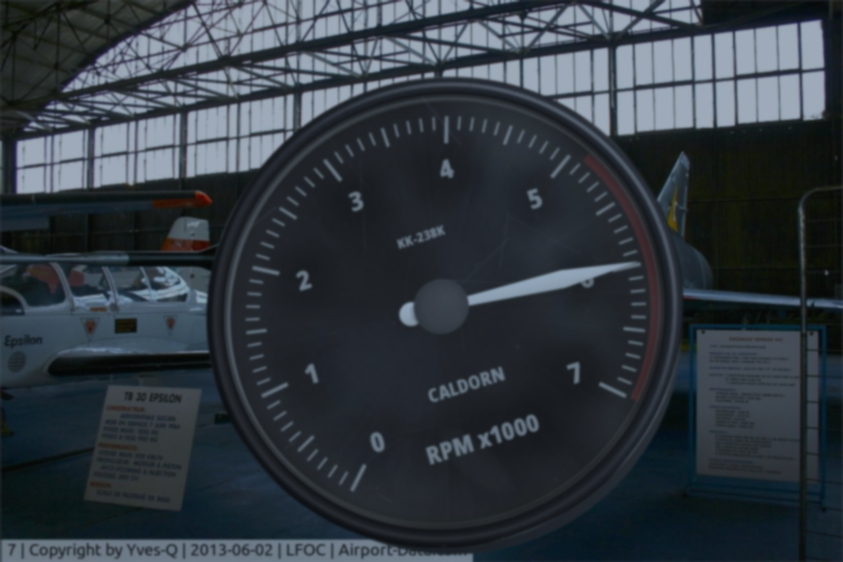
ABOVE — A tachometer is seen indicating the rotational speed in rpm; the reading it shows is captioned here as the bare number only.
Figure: 6000
